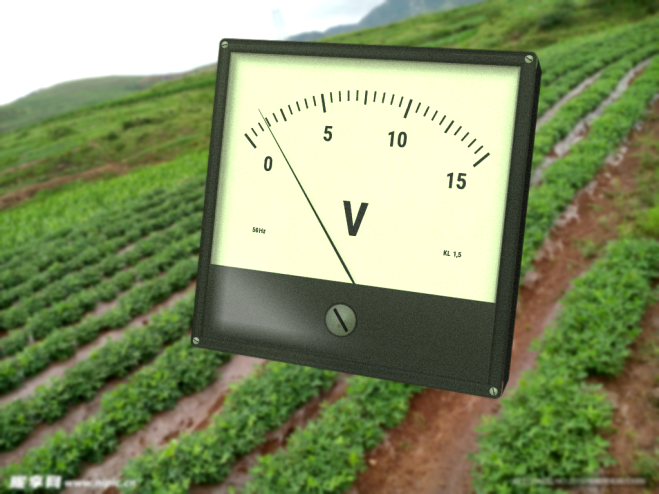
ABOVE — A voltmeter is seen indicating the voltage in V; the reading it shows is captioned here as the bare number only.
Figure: 1.5
